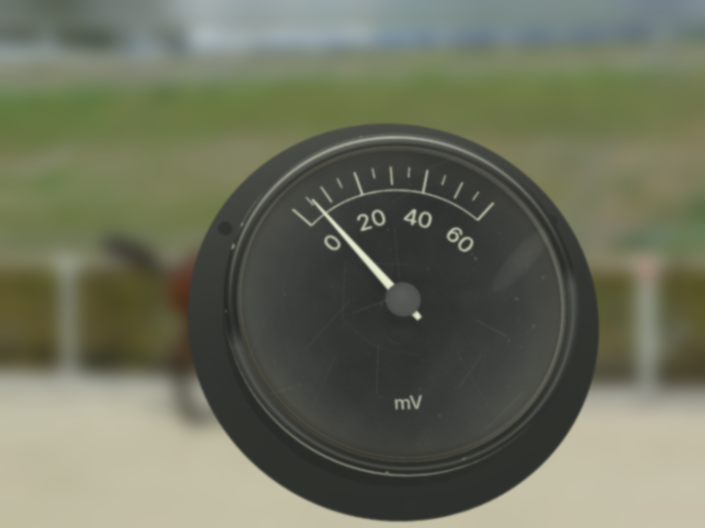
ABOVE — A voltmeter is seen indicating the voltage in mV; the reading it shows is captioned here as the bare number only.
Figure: 5
